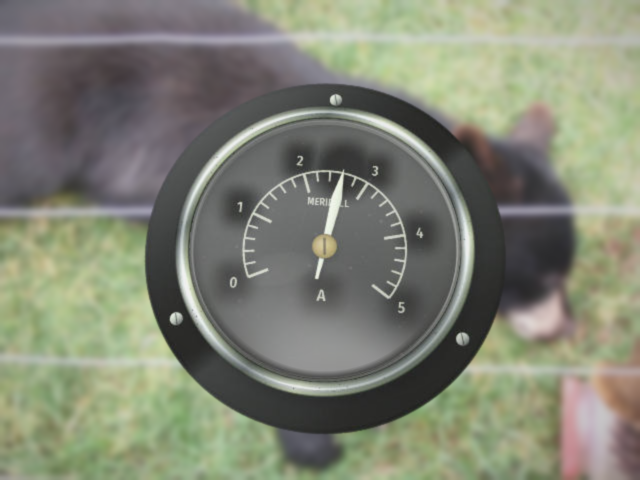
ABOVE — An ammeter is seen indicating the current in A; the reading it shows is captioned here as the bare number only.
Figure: 2.6
